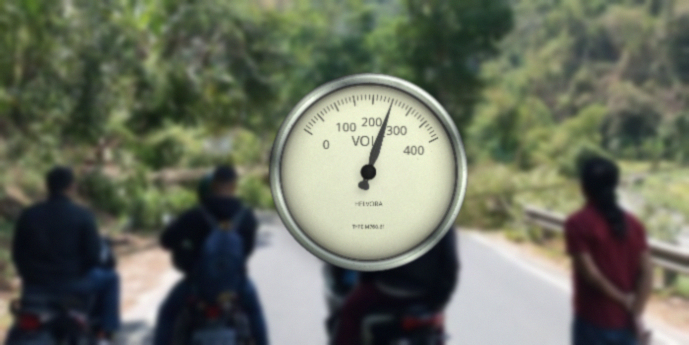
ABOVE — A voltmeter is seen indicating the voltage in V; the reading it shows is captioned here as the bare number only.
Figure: 250
